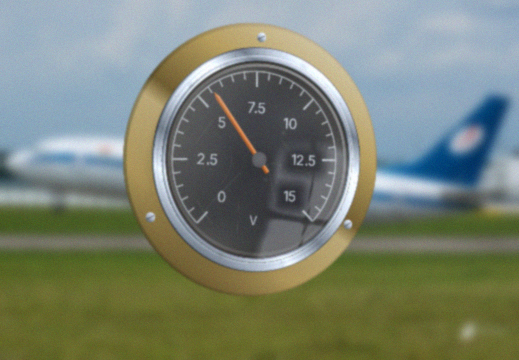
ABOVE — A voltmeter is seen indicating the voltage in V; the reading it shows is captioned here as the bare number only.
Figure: 5.5
